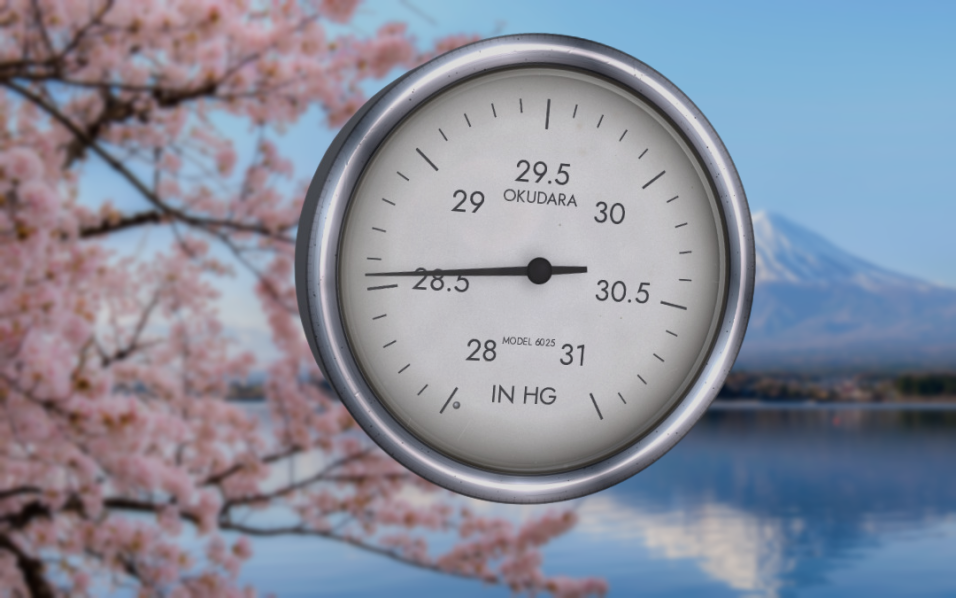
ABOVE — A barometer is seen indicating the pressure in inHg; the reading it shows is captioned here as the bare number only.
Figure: 28.55
